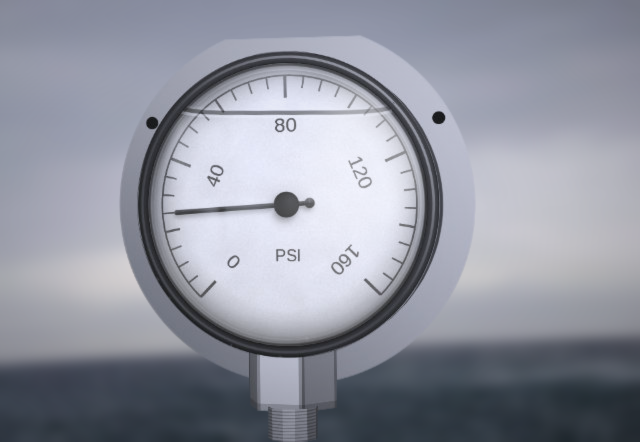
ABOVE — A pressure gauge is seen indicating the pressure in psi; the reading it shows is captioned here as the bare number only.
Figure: 25
